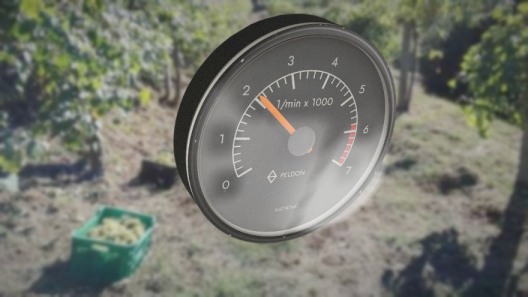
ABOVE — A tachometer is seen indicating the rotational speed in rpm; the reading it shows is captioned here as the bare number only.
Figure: 2100
